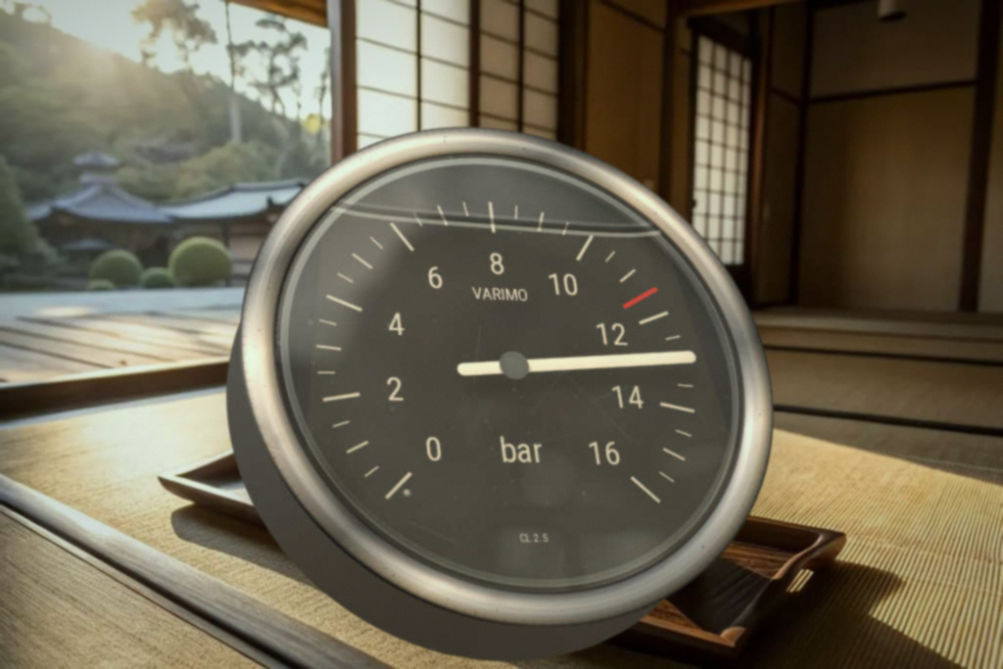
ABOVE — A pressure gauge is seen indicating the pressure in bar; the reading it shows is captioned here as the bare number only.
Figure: 13
